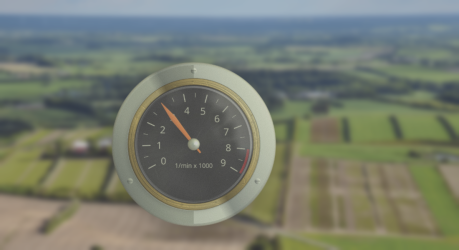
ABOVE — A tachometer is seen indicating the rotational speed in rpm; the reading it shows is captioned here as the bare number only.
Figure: 3000
